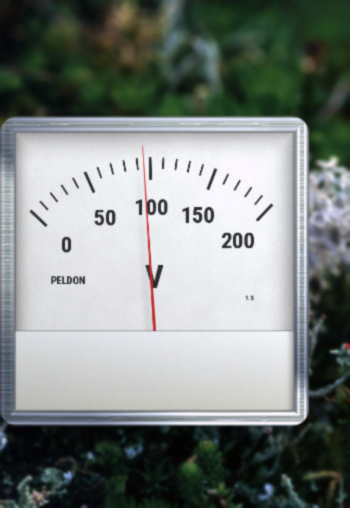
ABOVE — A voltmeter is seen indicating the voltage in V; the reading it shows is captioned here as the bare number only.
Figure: 95
